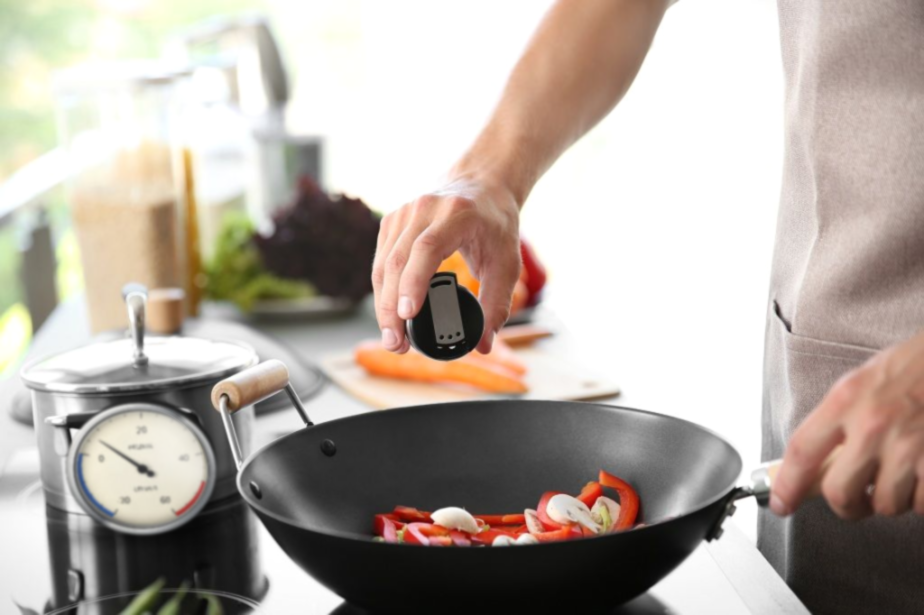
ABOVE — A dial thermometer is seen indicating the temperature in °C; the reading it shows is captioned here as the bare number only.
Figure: 6
